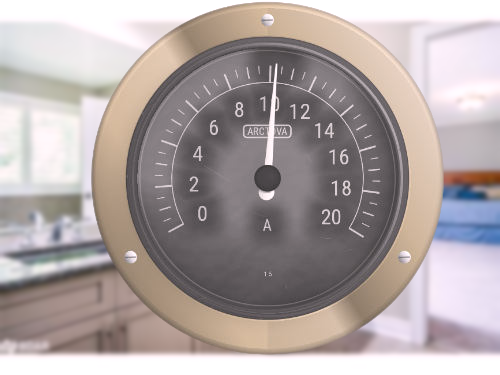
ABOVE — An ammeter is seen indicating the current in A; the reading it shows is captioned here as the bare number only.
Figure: 10.25
